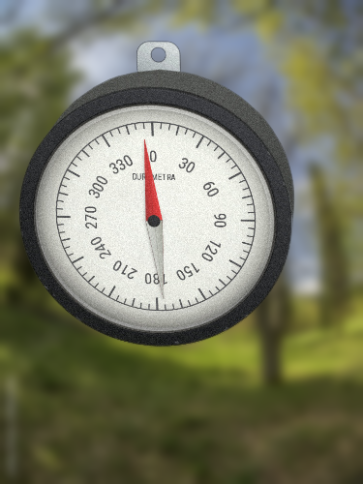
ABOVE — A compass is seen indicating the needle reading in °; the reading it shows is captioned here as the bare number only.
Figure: 355
